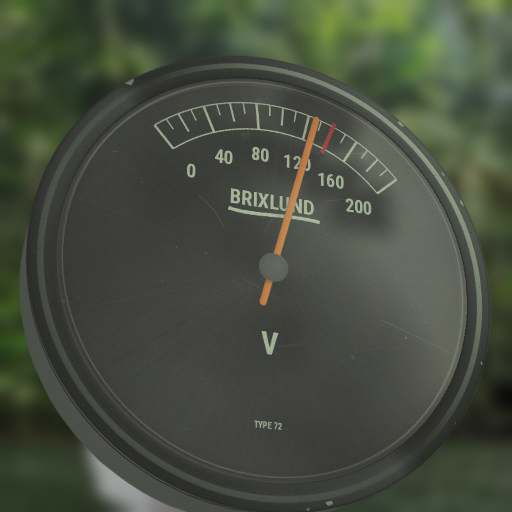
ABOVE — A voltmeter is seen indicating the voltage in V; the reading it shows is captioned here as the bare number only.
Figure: 125
